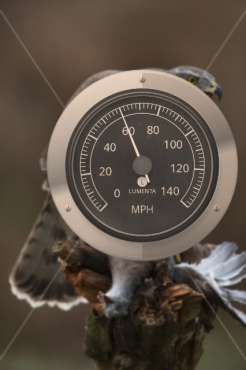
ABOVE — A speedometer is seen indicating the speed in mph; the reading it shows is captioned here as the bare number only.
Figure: 60
